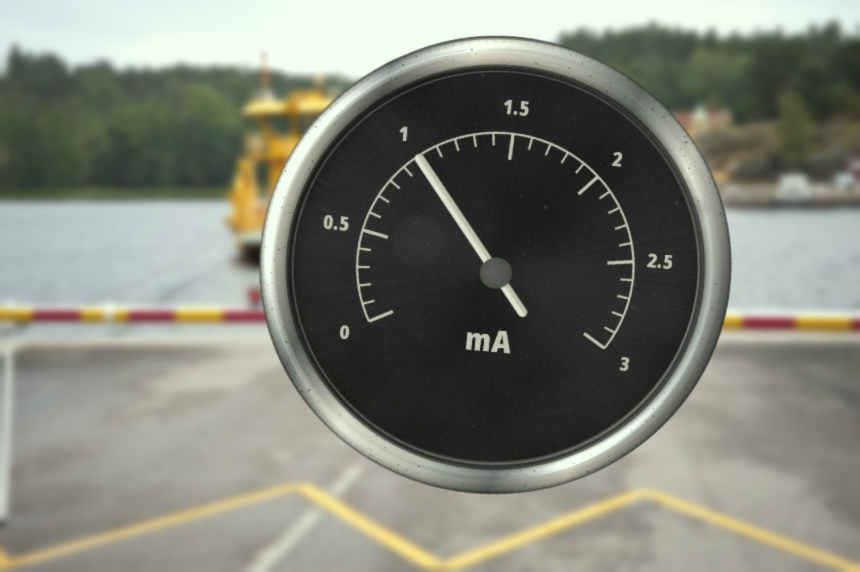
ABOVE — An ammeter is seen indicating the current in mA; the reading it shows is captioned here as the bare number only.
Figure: 1
